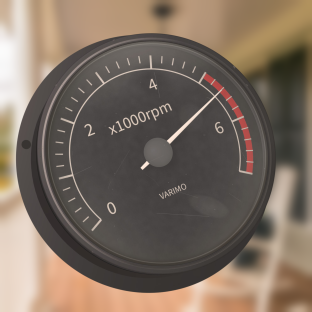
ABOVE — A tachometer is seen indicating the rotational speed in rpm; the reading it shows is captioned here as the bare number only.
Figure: 5400
